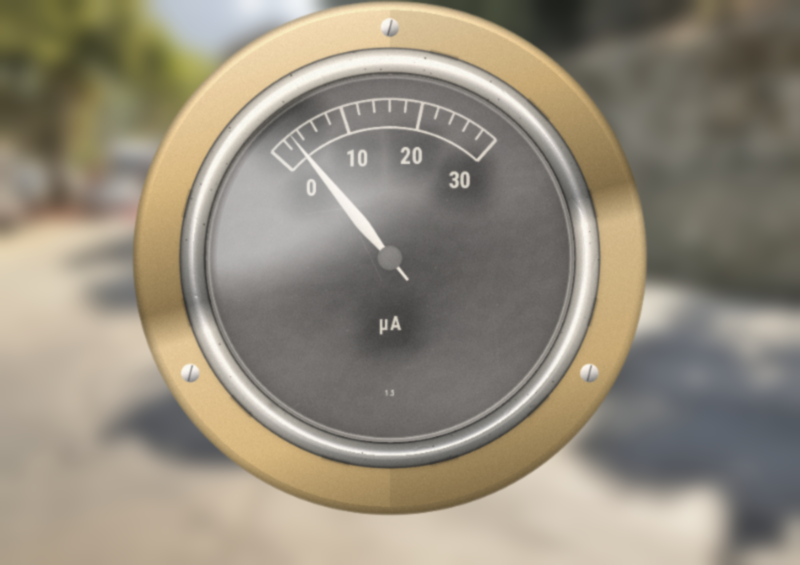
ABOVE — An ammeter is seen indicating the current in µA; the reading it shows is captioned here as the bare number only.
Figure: 3
